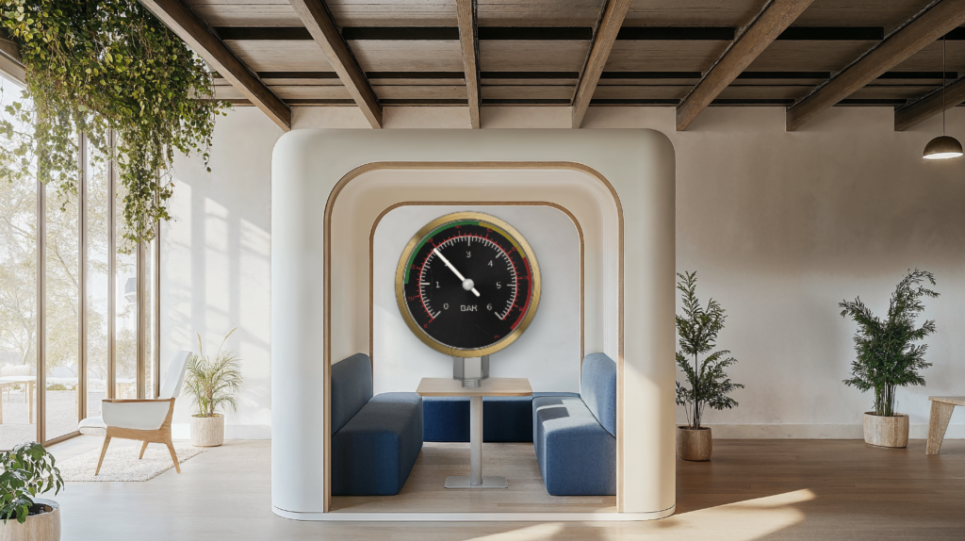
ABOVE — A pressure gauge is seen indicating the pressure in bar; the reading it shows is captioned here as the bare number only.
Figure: 2
